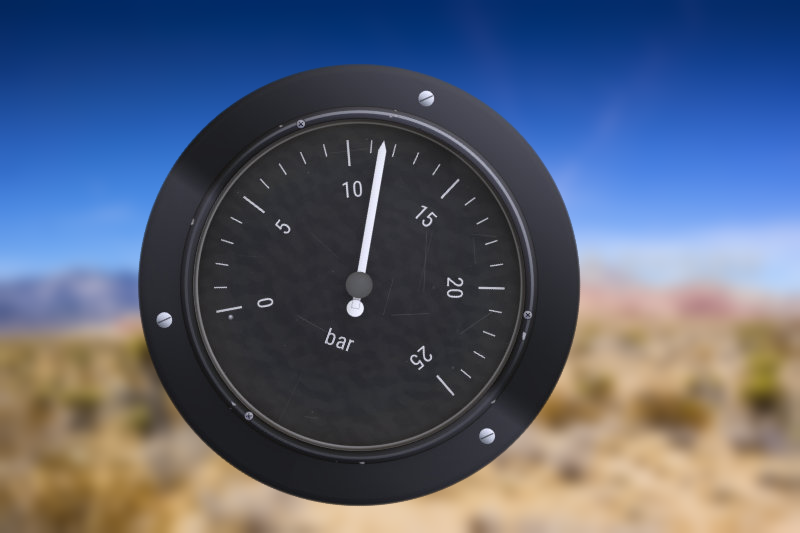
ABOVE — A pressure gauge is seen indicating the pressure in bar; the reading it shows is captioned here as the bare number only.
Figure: 11.5
